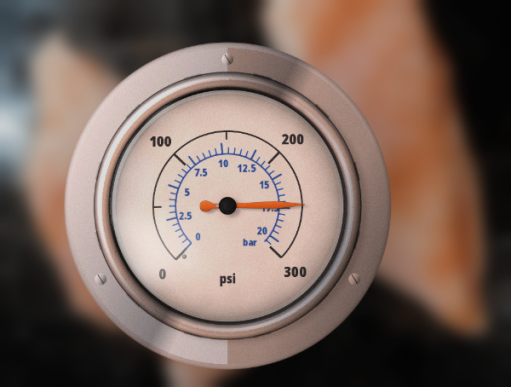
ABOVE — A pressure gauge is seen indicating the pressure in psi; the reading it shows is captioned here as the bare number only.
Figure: 250
